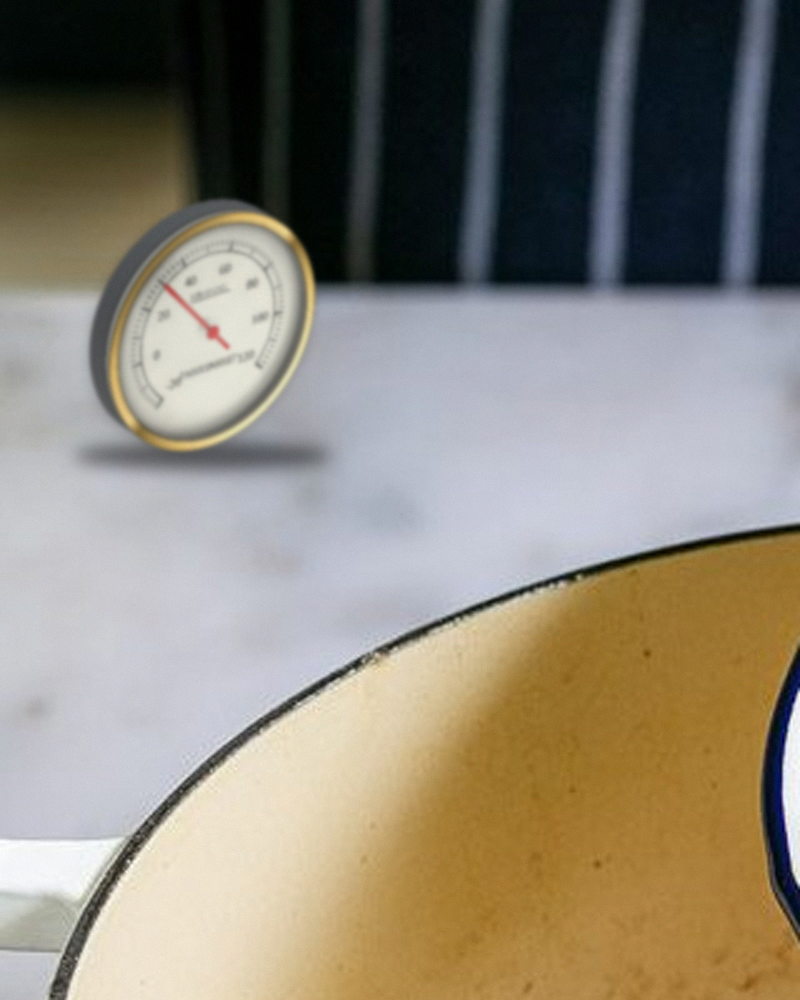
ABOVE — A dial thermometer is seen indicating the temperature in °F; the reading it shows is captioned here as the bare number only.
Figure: 30
